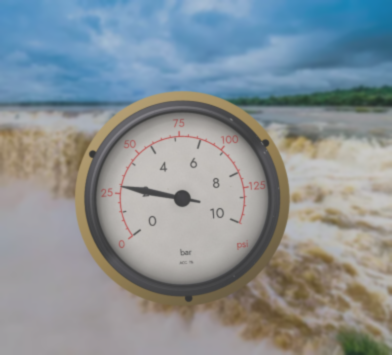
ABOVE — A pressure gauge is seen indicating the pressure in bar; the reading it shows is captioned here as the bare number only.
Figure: 2
